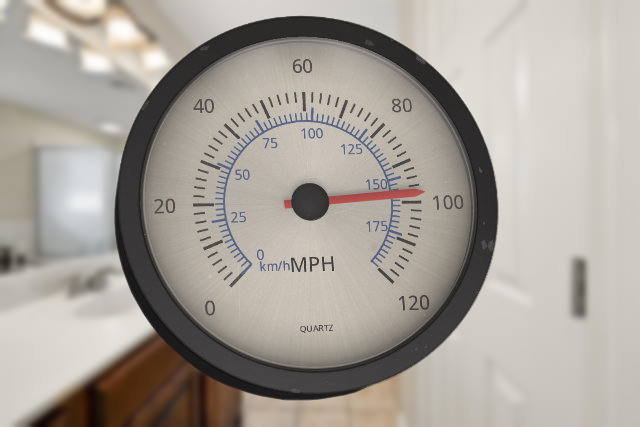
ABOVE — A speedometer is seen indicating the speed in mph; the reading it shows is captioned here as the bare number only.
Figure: 98
